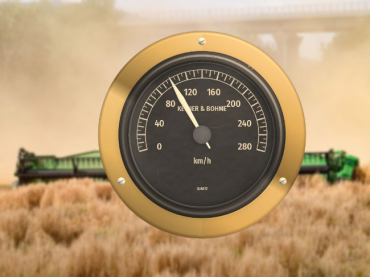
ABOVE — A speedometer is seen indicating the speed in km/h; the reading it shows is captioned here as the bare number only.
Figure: 100
